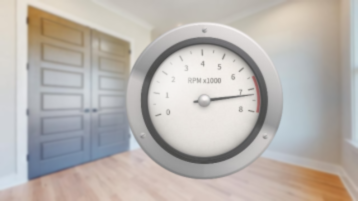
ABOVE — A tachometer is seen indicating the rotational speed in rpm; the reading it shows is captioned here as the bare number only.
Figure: 7250
